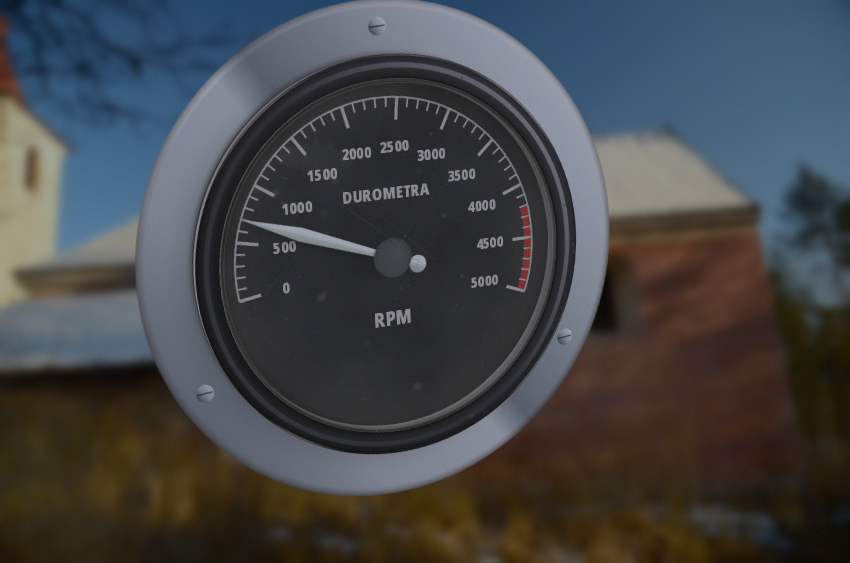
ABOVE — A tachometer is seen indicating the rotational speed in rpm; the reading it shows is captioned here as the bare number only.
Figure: 700
